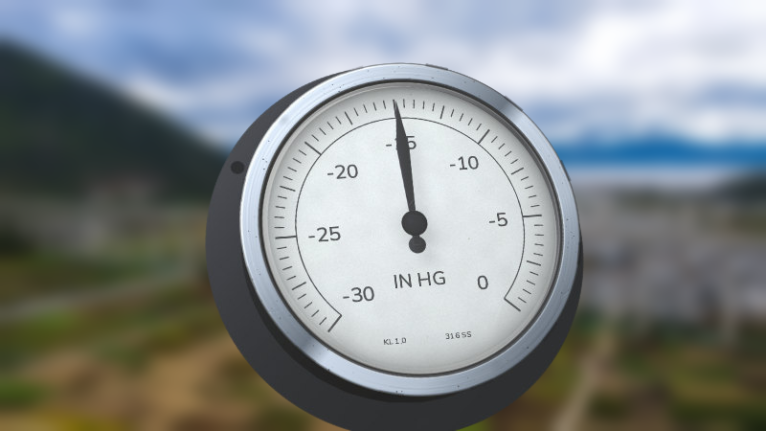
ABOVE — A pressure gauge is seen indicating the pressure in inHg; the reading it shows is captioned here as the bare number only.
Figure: -15
